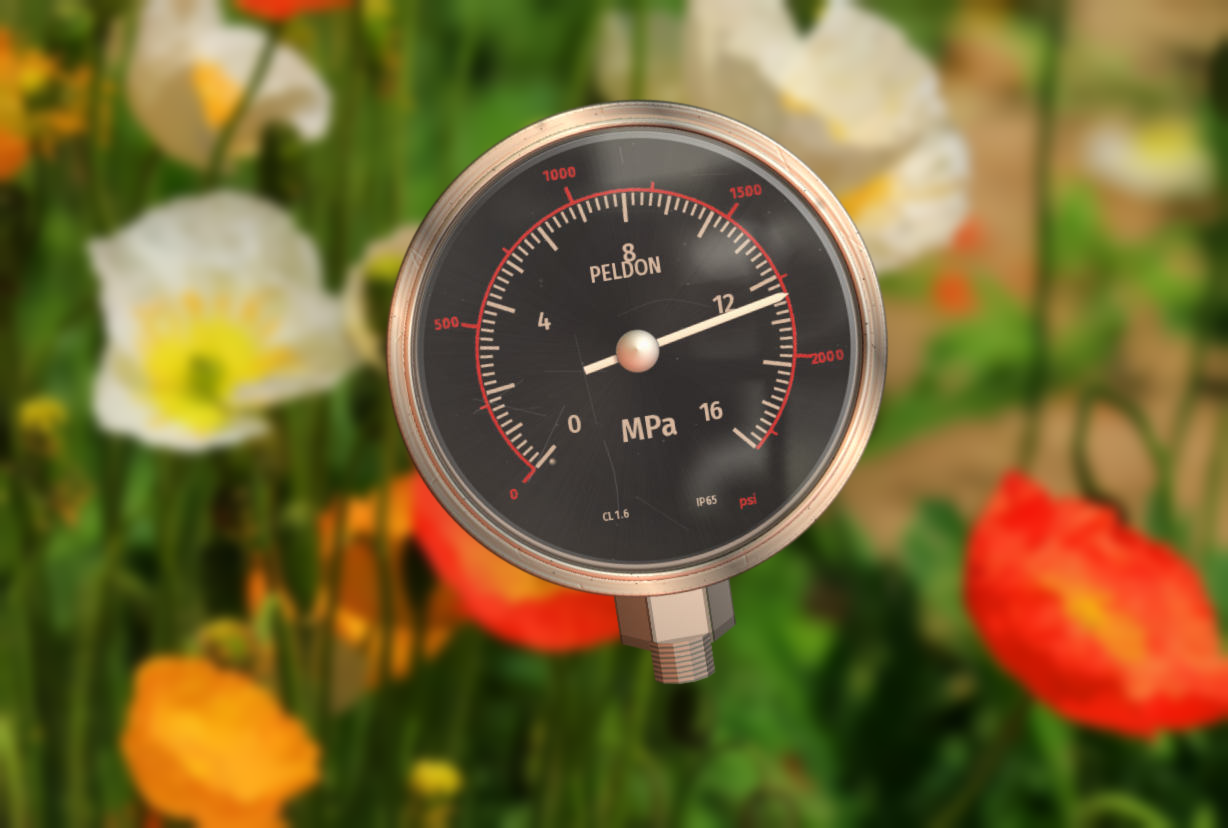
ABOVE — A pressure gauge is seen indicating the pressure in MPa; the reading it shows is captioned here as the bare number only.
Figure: 12.4
